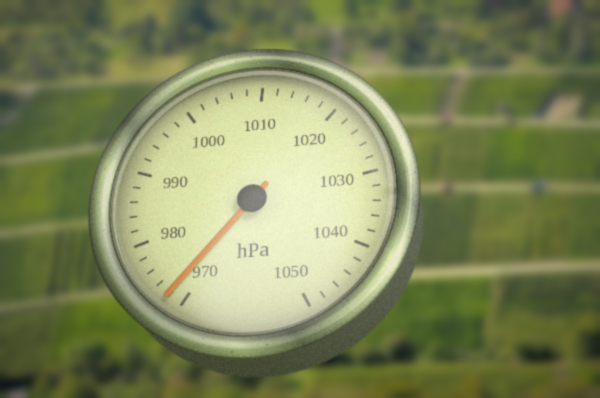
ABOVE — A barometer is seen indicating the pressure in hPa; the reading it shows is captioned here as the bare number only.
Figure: 972
